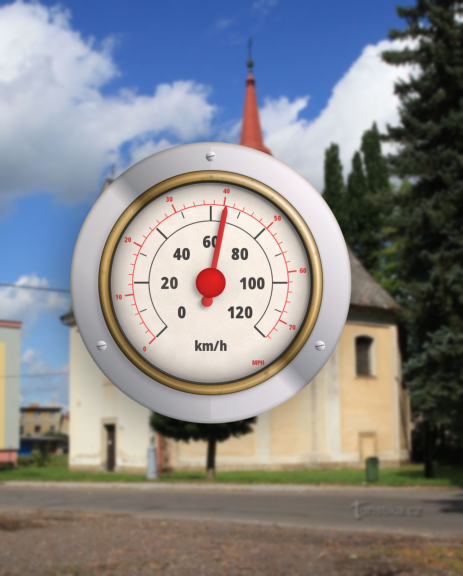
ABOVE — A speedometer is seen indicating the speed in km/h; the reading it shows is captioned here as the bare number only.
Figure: 65
